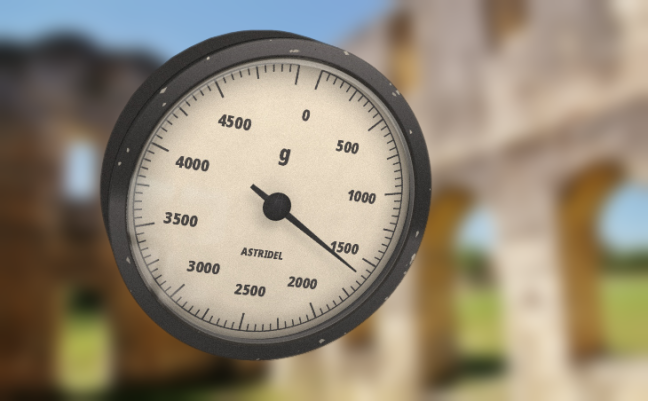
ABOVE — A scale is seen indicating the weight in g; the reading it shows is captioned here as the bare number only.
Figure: 1600
